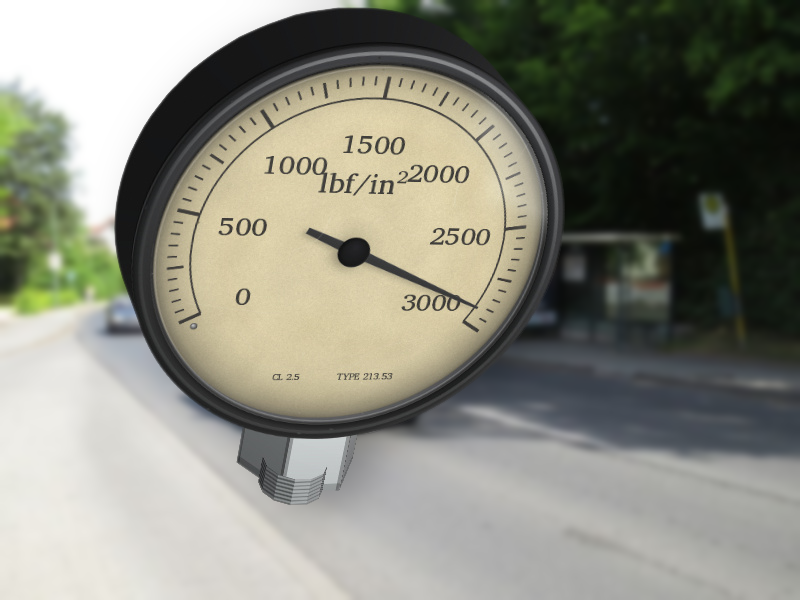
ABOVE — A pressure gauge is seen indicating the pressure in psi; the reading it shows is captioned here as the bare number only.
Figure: 2900
